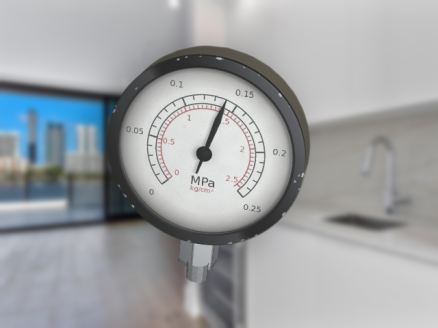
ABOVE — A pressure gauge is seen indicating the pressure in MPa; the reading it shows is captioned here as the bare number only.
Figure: 0.14
